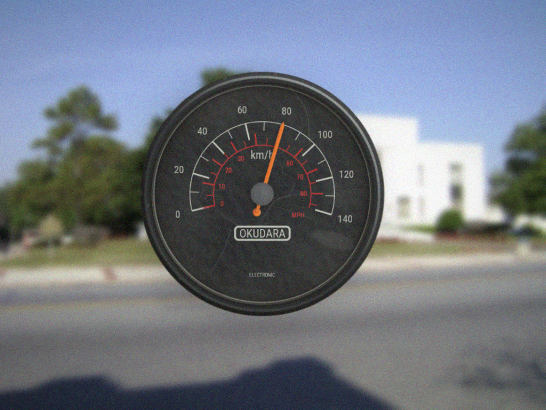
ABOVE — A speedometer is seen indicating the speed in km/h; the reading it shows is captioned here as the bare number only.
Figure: 80
